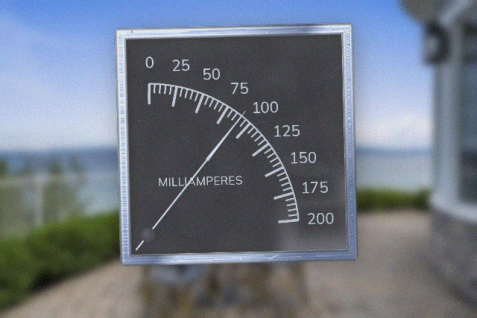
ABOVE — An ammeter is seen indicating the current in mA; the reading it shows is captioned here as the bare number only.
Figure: 90
